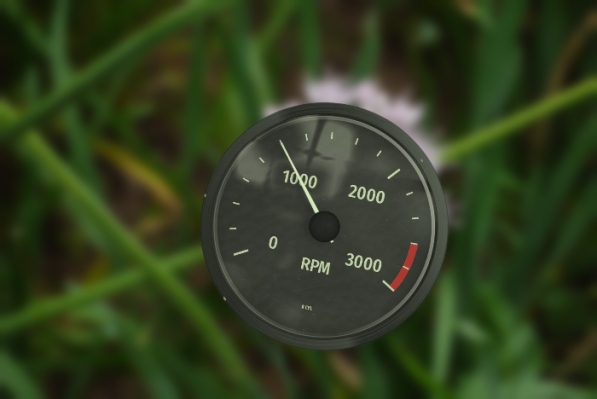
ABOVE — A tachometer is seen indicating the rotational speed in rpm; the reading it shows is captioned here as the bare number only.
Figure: 1000
